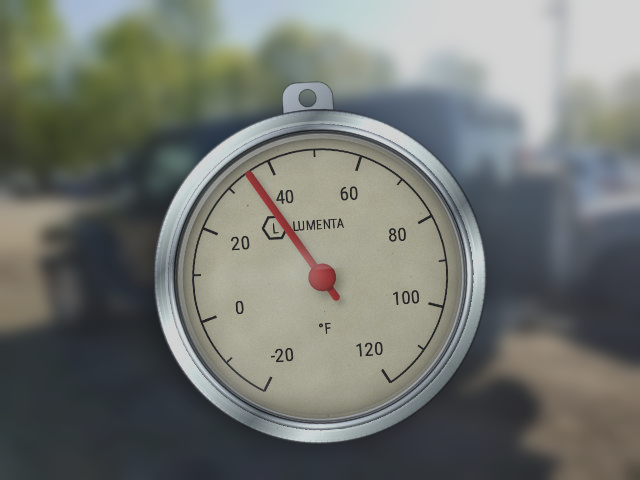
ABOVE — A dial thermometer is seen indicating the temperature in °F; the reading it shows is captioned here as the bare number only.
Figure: 35
